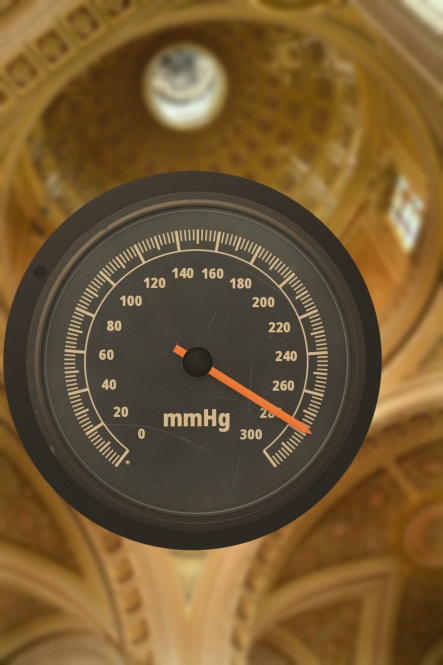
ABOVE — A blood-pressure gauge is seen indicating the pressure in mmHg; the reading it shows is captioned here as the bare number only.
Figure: 278
